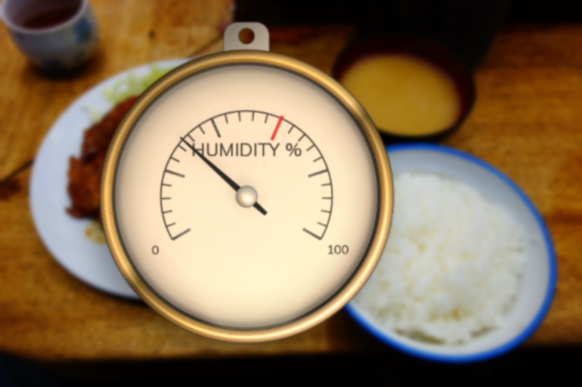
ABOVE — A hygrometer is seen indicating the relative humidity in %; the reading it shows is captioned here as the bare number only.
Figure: 30
